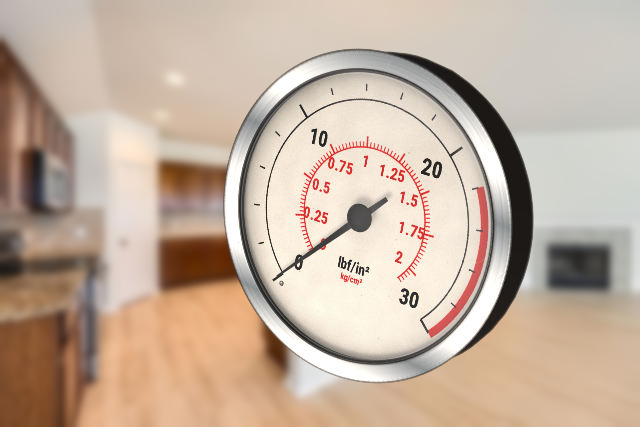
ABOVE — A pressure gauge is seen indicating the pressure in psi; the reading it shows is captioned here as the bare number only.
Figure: 0
